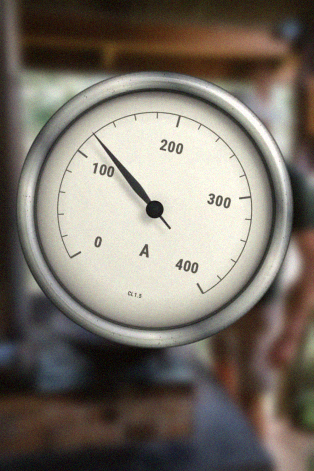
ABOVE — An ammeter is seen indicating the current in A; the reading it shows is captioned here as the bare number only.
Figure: 120
